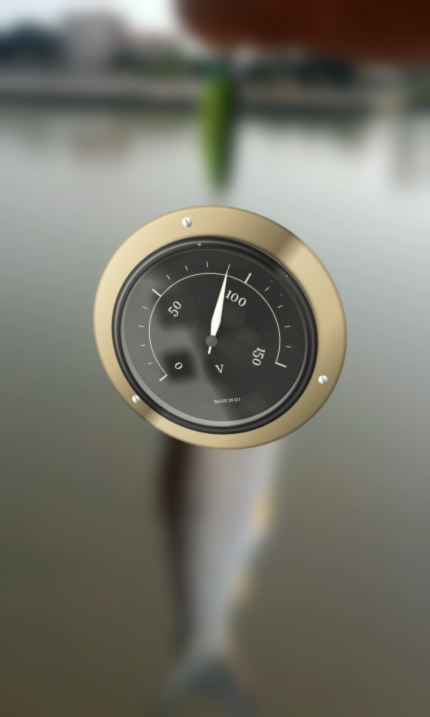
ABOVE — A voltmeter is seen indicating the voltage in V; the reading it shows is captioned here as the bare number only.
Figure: 90
